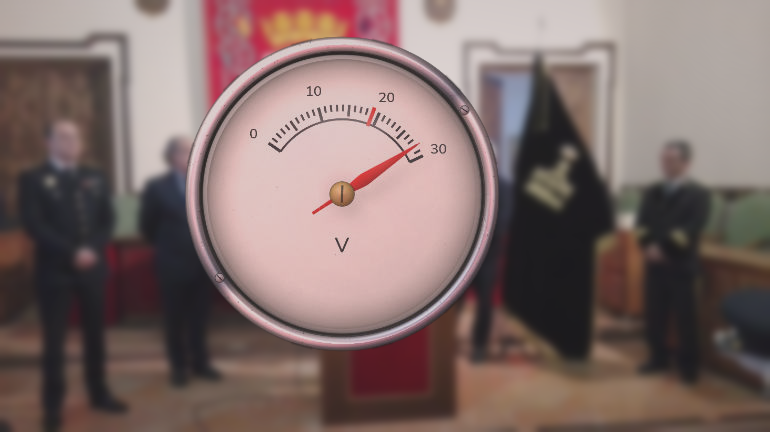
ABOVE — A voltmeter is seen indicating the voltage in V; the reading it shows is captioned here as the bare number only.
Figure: 28
